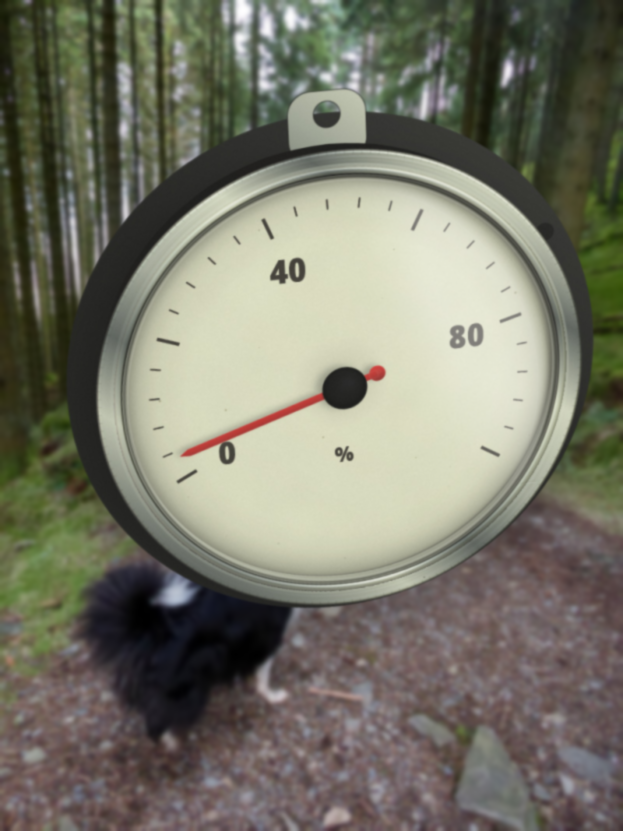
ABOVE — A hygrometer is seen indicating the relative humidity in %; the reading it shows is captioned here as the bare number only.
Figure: 4
